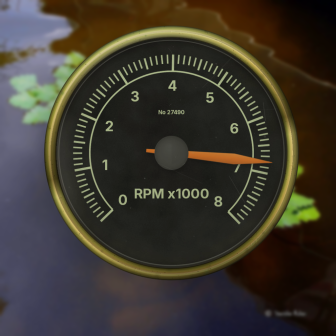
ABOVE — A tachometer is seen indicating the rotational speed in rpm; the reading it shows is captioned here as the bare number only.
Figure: 6800
